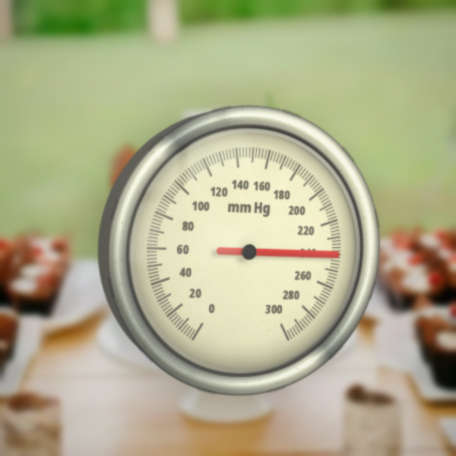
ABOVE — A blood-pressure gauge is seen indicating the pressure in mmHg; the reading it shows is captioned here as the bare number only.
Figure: 240
